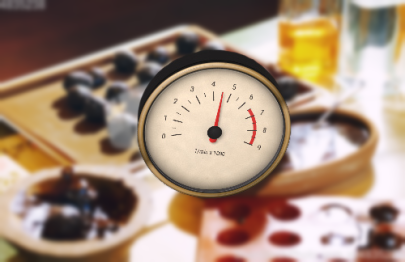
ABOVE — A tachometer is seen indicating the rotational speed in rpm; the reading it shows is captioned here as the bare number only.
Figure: 4500
